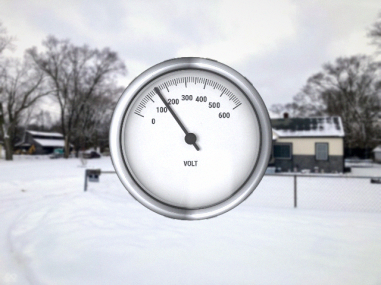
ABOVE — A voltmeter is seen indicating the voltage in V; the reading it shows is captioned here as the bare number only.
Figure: 150
